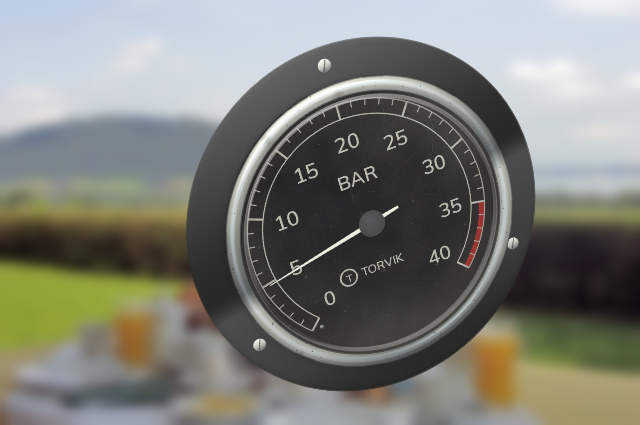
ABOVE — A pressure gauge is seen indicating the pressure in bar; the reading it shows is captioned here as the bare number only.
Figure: 5
